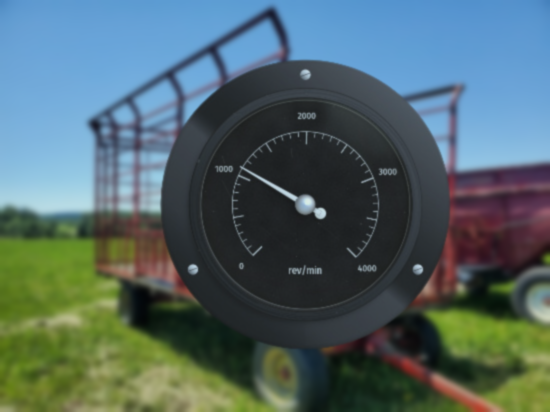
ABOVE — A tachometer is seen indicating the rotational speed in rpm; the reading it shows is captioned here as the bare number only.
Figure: 1100
